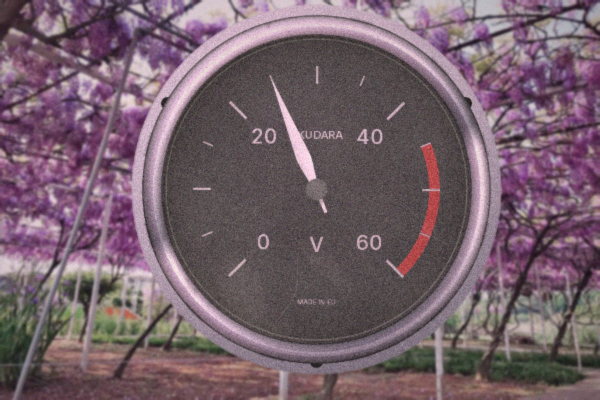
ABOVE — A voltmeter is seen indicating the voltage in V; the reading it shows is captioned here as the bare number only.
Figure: 25
